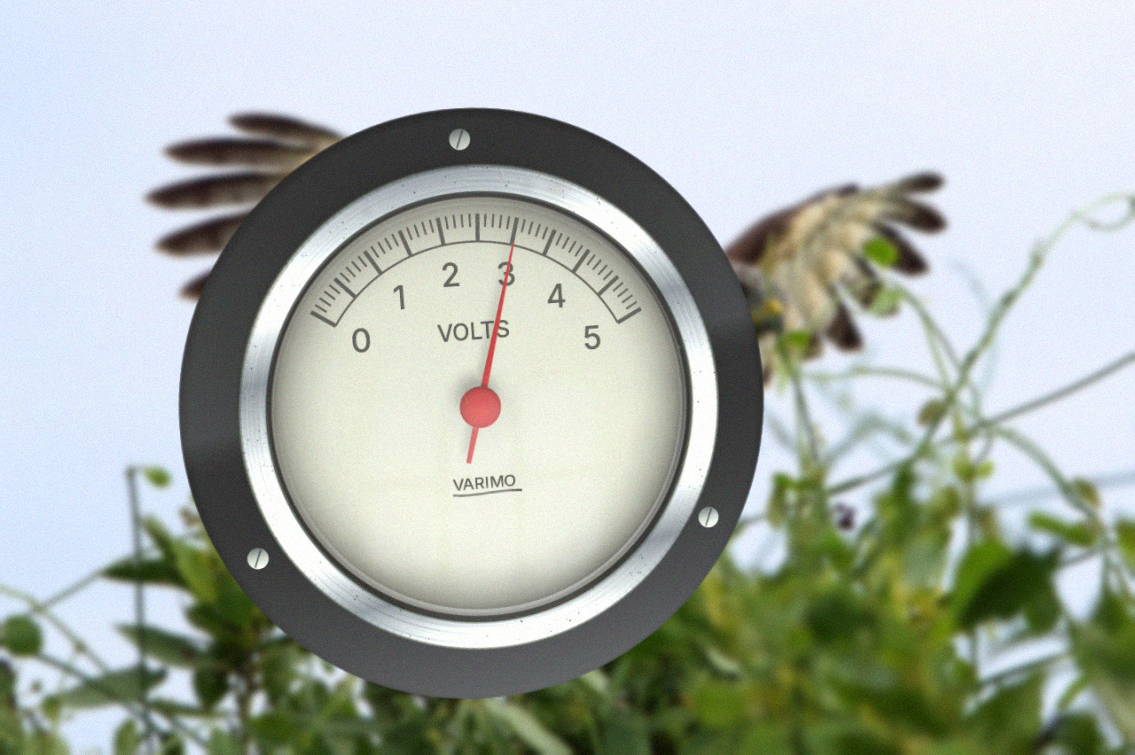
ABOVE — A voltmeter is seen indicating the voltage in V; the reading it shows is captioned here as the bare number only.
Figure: 3
